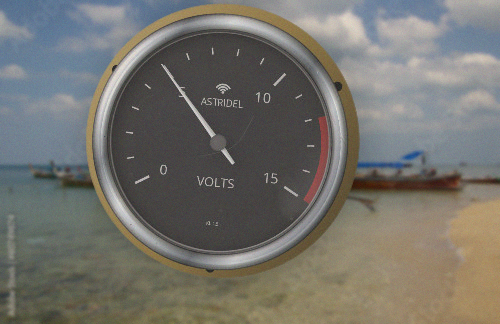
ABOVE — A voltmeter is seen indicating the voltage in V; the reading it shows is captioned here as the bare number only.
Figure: 5
